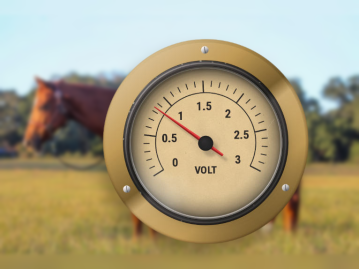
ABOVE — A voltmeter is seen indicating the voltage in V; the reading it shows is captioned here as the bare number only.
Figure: 0.85
